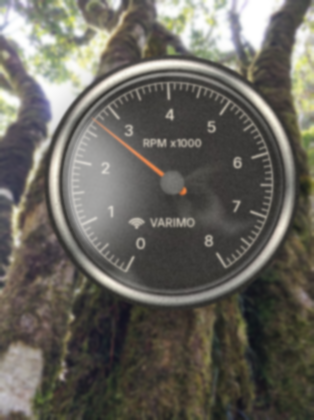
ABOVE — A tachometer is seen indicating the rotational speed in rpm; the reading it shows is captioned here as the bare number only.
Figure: 2700
